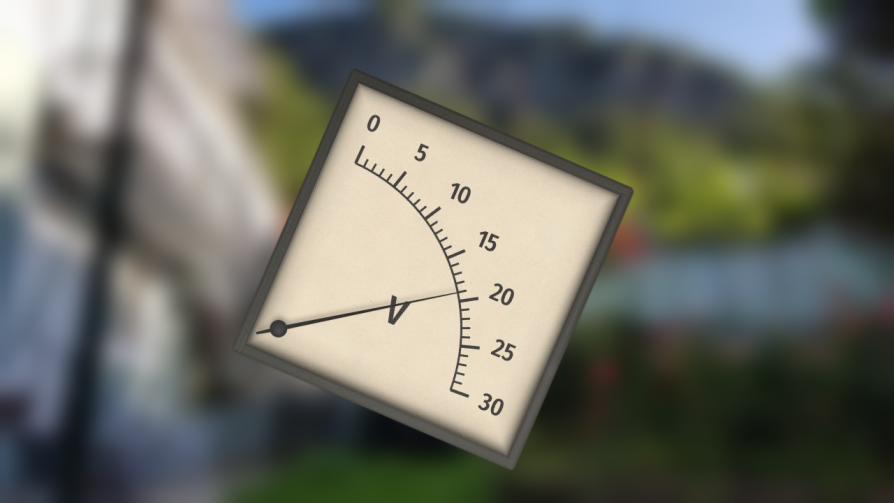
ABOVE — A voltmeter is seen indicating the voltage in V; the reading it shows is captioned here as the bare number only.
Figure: 19
